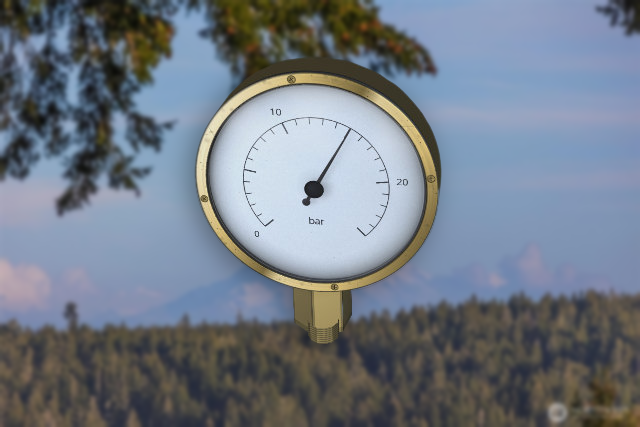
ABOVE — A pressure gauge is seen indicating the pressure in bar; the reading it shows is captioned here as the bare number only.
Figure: 15
